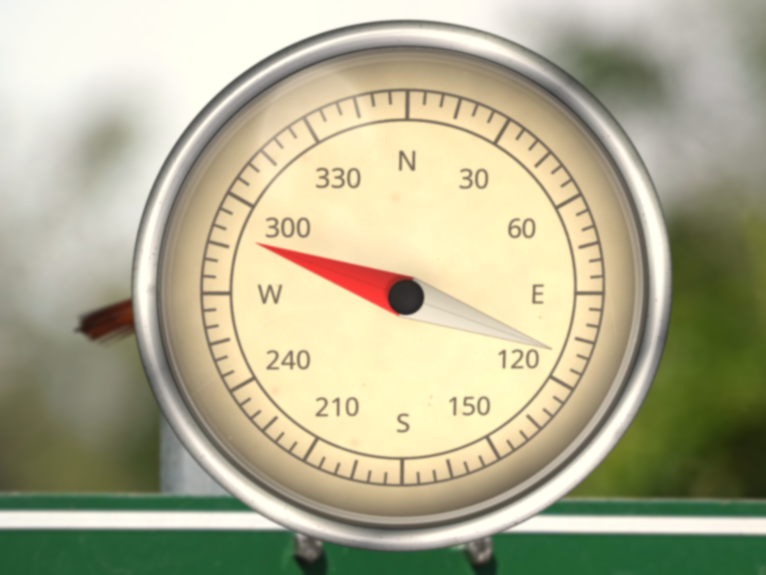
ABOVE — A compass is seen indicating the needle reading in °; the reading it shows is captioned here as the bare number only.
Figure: 290
